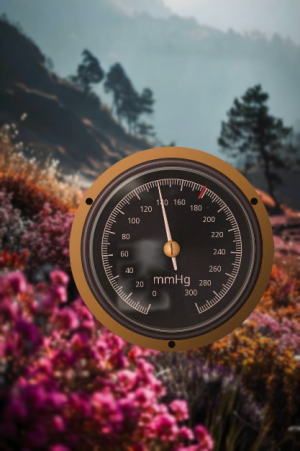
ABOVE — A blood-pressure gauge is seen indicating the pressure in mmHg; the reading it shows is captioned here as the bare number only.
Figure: 140
